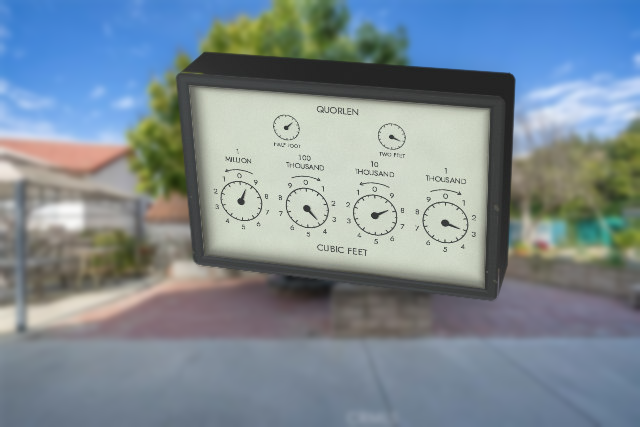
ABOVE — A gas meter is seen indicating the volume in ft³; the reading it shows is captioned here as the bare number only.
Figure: 938300
